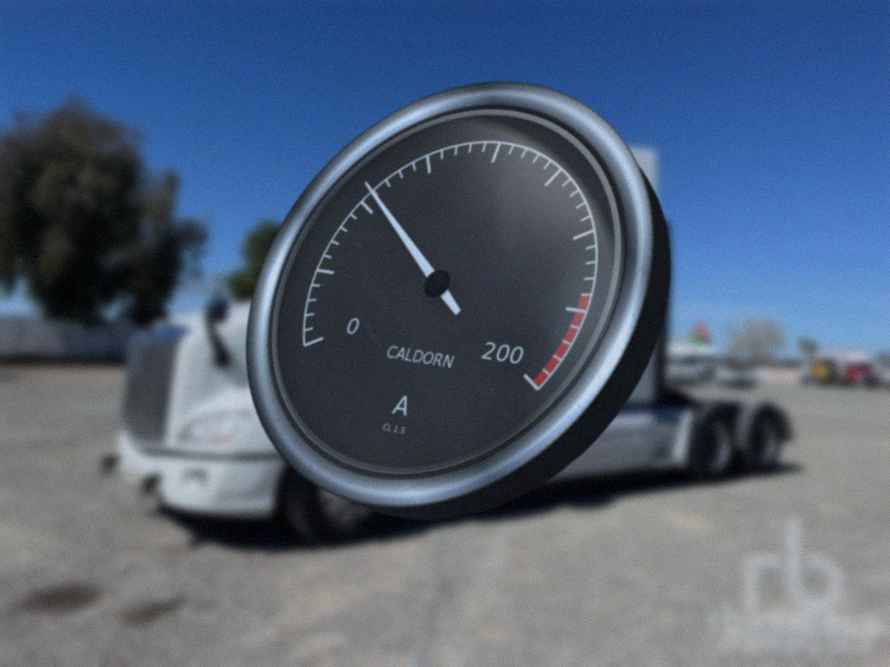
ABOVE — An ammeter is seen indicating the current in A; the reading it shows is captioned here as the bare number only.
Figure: 55
